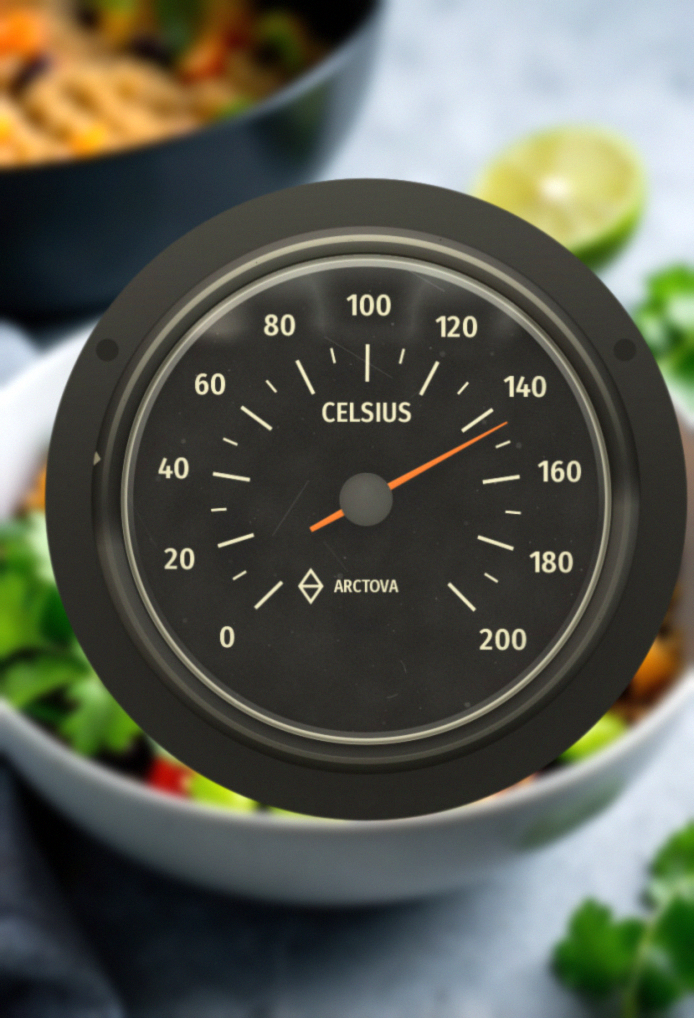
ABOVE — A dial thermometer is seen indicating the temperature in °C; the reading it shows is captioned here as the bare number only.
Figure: 145
